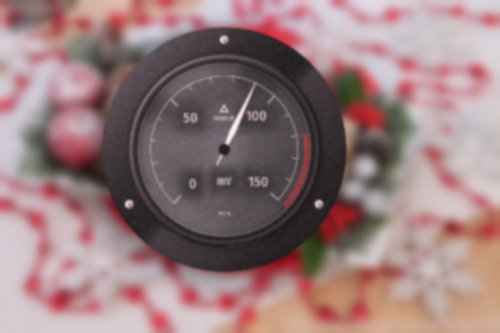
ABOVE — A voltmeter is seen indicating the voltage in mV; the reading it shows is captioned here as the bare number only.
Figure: 90
